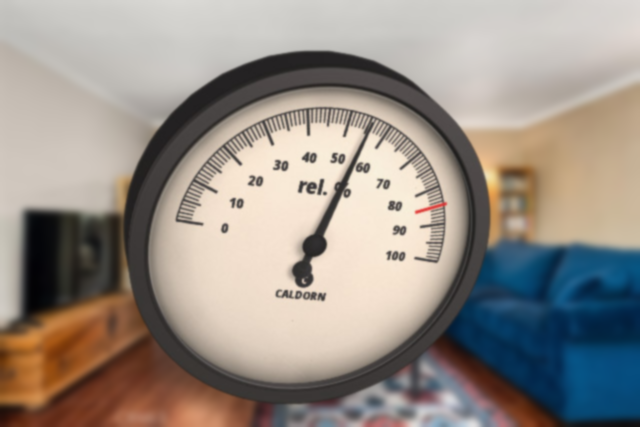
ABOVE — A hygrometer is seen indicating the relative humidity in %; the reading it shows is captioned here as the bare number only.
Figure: 55
